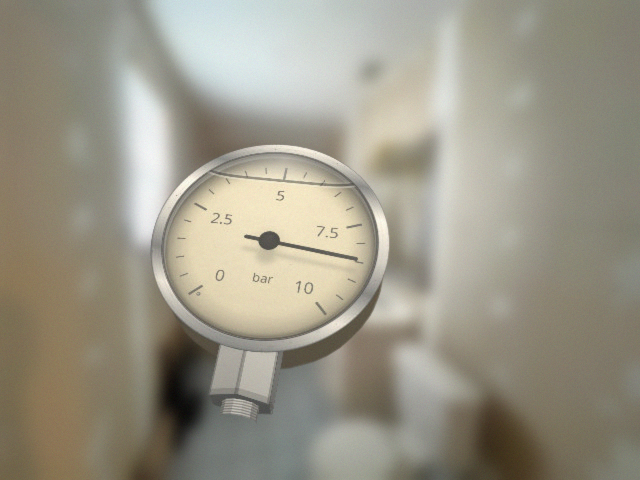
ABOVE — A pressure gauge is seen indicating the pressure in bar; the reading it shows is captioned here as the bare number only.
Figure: 8.5
